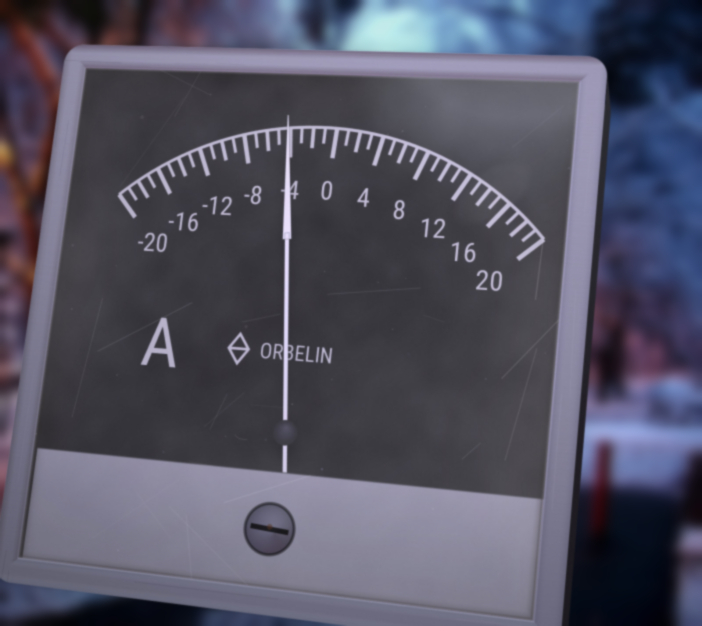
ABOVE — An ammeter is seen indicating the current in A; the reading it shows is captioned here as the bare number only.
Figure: -4
